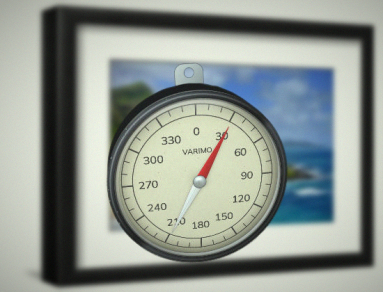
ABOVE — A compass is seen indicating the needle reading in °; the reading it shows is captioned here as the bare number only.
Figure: 30
